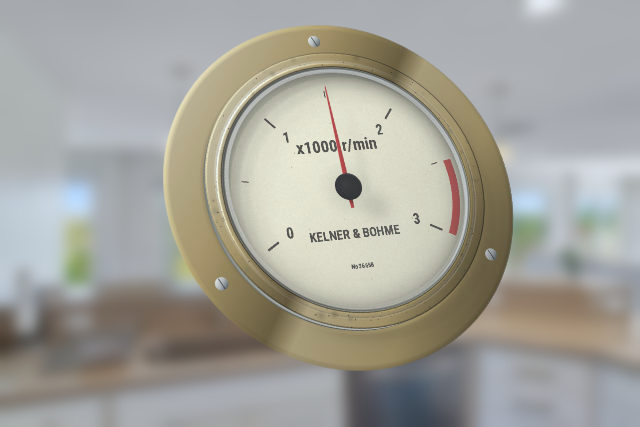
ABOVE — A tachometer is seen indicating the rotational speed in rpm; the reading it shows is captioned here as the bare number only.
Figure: 1500
